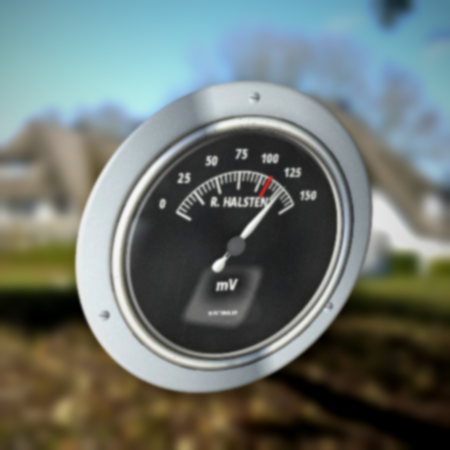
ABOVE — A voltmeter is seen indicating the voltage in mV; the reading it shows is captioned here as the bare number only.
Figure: 125
